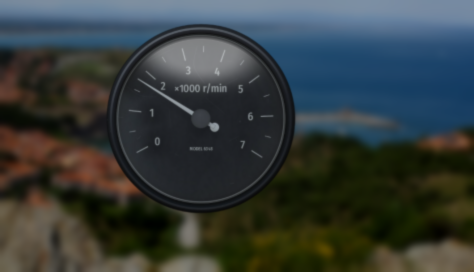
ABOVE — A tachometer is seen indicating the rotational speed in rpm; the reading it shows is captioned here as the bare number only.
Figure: 1750
